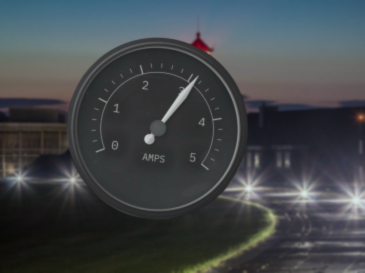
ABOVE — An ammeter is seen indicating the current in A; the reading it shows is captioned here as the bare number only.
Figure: 3.1
